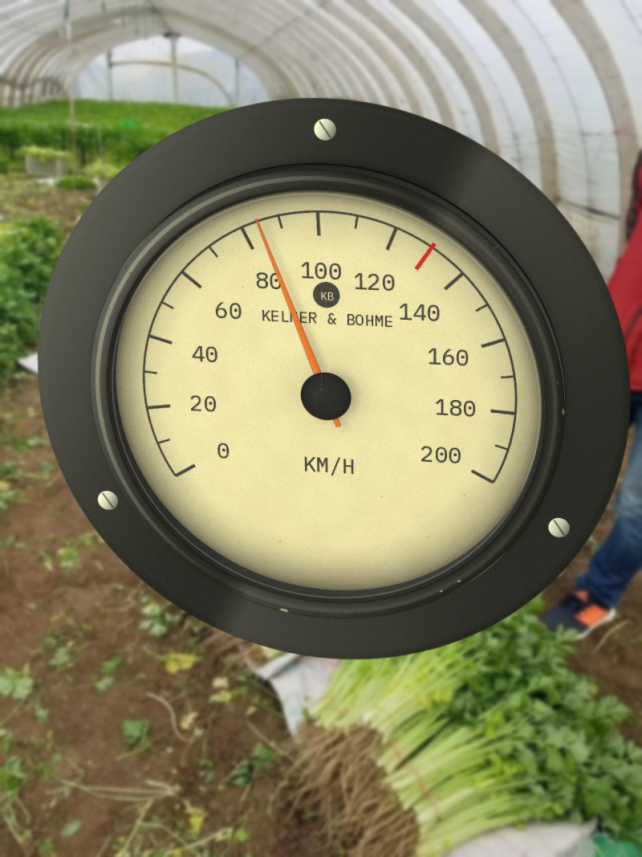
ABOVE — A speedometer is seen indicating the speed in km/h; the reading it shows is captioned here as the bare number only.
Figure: 85
